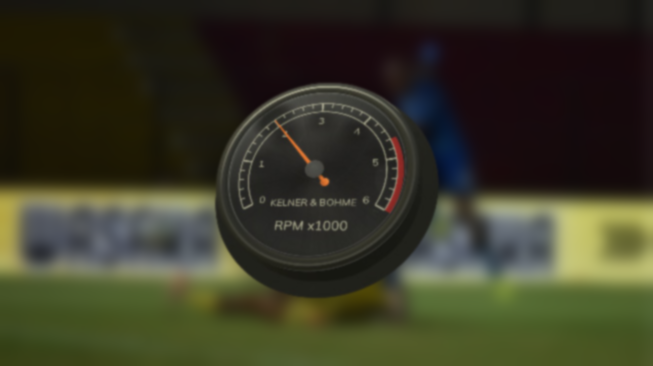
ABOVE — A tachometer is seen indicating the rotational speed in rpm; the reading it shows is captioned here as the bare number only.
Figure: 2000
